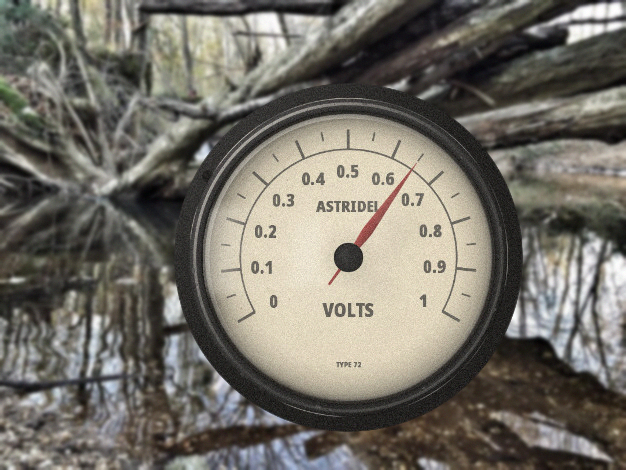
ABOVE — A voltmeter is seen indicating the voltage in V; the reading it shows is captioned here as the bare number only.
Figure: 0.65
